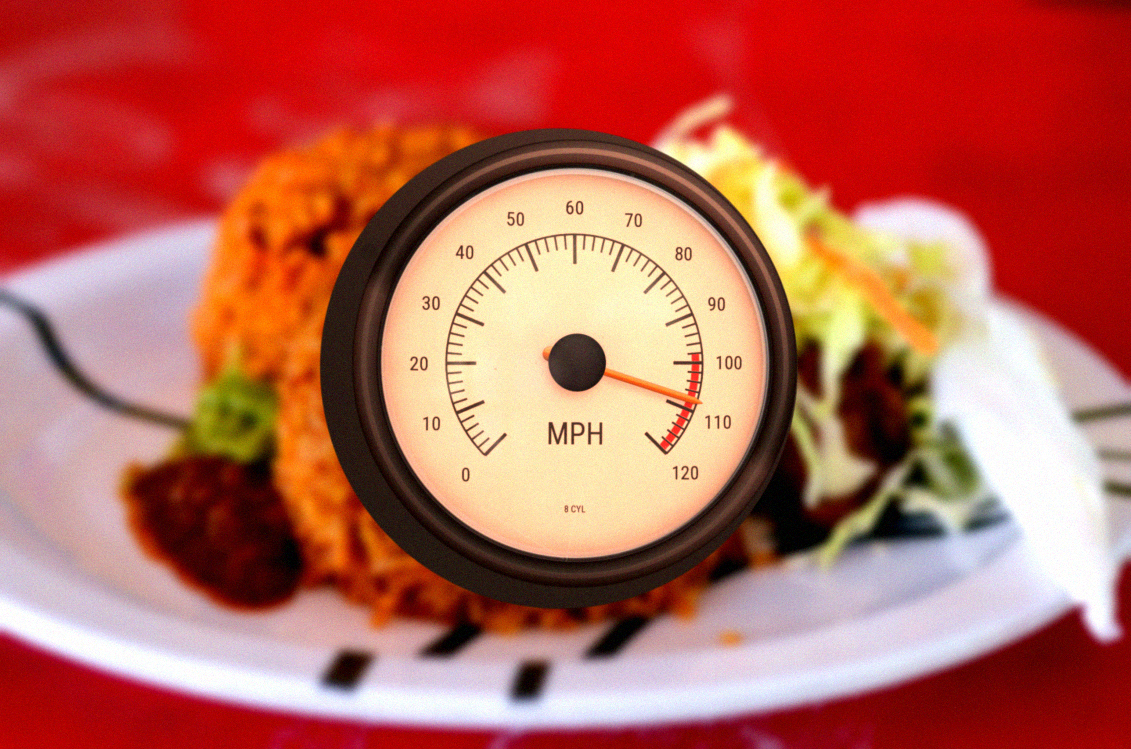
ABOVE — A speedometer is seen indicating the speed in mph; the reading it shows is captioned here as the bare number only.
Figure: 108
